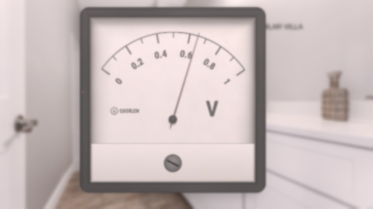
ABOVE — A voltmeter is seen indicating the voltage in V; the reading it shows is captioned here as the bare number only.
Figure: 0.65
